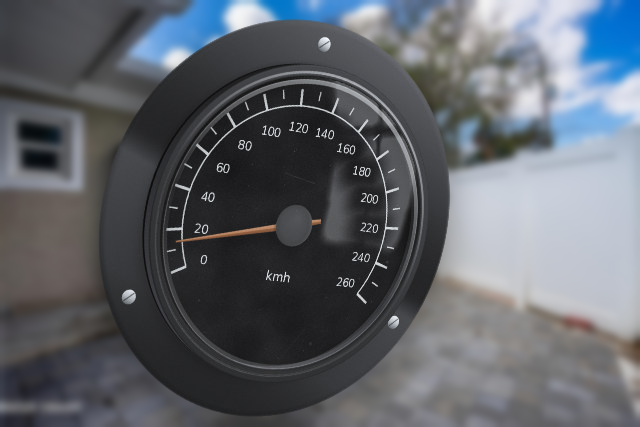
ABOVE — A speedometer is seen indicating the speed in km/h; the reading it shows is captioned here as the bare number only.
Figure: 15
